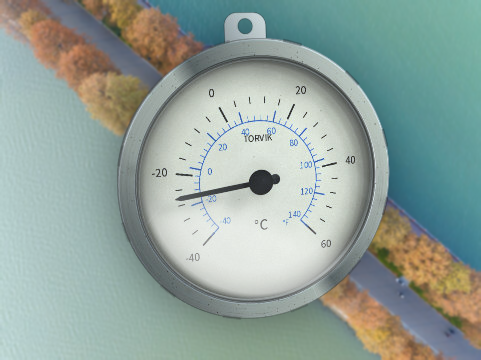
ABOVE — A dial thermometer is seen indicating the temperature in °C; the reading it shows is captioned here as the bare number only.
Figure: -26
